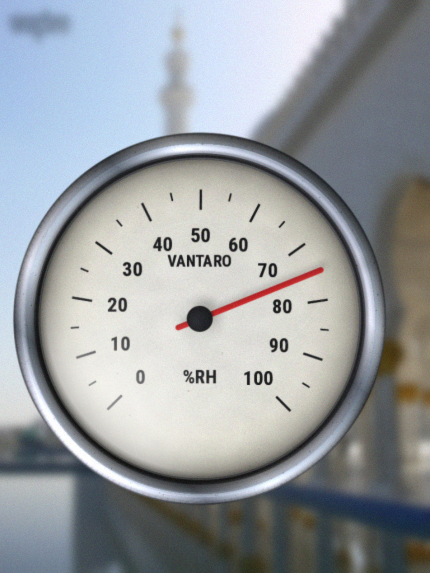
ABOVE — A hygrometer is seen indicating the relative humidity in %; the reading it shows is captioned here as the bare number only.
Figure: 75
